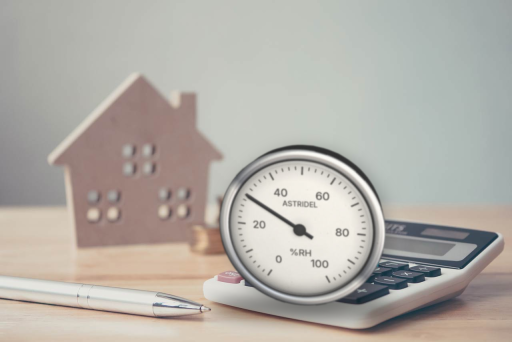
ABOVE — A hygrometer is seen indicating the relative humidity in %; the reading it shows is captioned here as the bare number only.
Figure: 30
